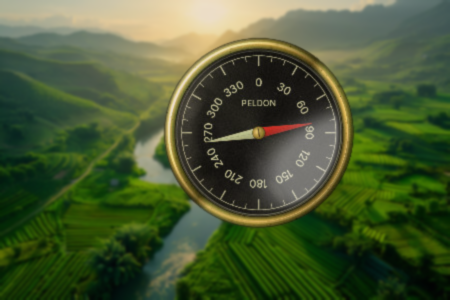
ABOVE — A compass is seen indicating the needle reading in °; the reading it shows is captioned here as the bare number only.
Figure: 80
